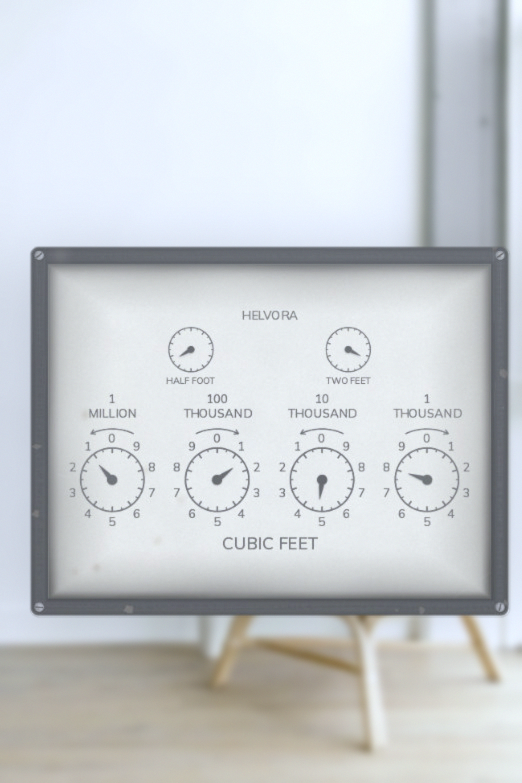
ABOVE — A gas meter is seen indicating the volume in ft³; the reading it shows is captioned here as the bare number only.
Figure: 114800
